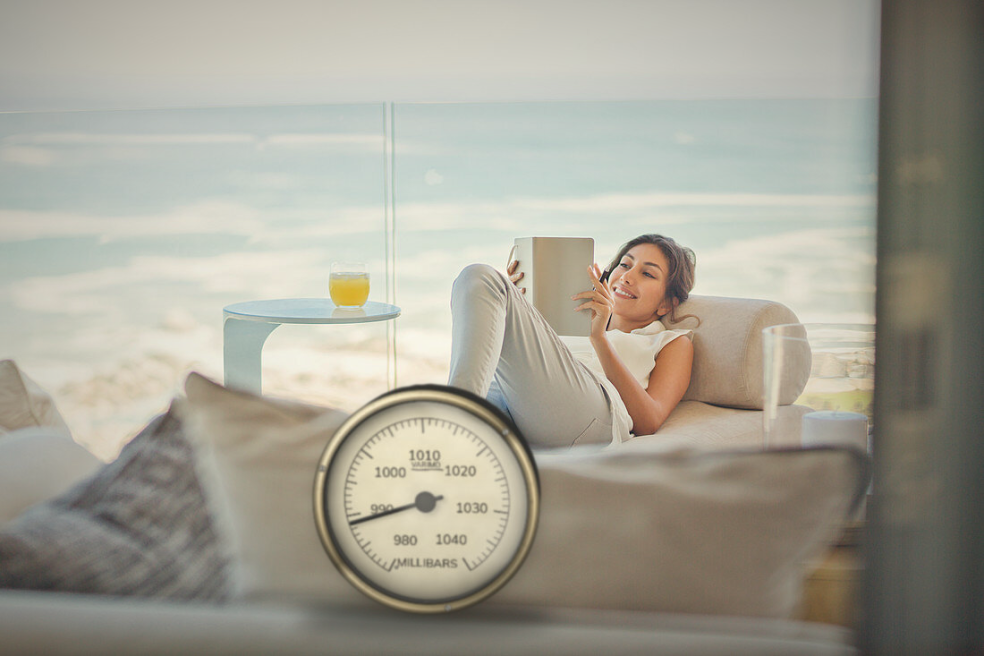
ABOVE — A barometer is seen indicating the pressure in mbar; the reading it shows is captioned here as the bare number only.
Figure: 989
